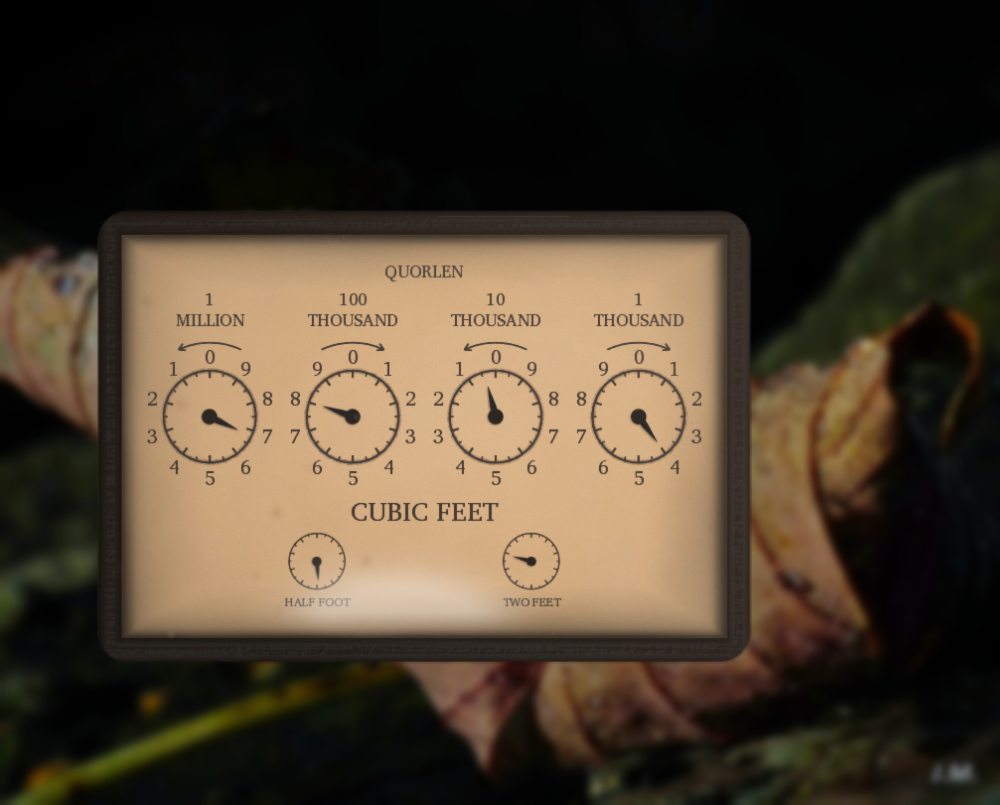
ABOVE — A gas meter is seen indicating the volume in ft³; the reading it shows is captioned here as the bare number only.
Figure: 680400
